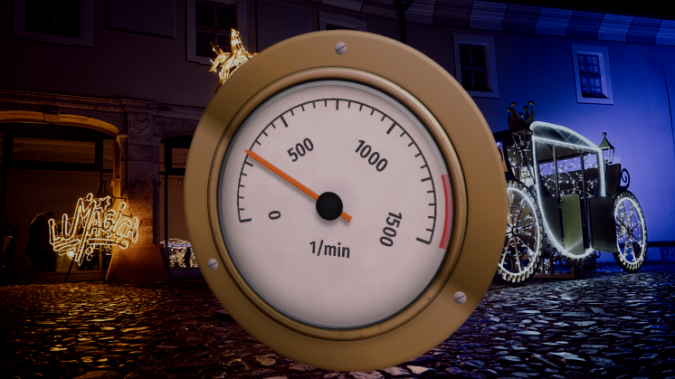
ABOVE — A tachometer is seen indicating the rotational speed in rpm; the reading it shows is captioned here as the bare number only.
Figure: 300
